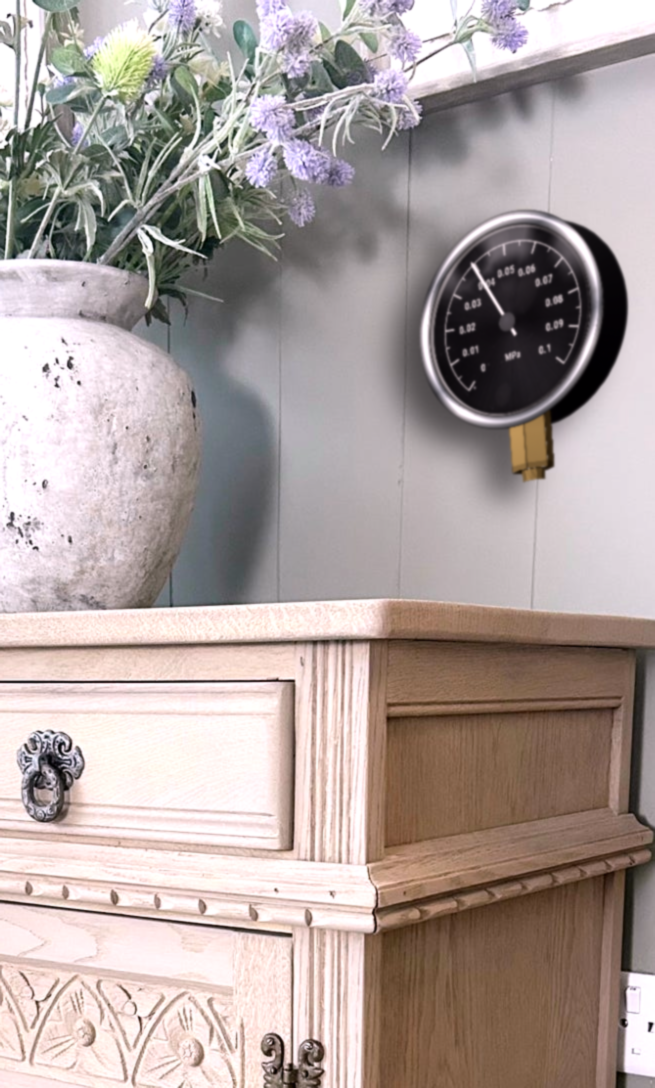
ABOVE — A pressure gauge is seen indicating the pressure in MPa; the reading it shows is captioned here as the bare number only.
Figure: 0.04
